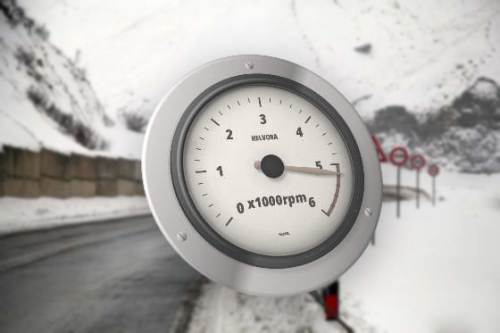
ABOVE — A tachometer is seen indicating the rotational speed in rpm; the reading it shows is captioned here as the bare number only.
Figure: 5200
